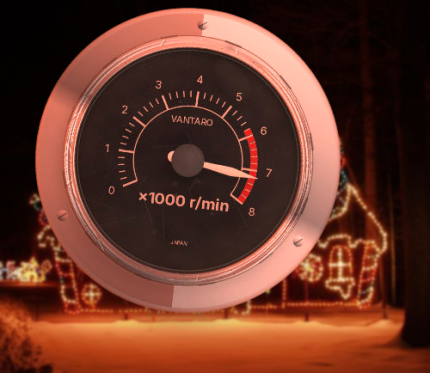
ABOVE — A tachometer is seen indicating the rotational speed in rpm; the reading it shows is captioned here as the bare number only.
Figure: 7200
